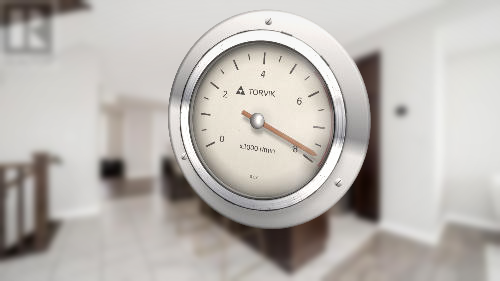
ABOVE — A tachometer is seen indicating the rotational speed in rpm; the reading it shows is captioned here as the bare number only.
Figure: 7750
